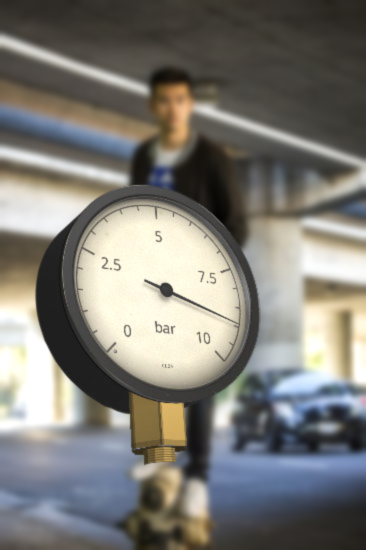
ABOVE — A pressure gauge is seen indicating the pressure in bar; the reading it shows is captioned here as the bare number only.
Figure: 9
